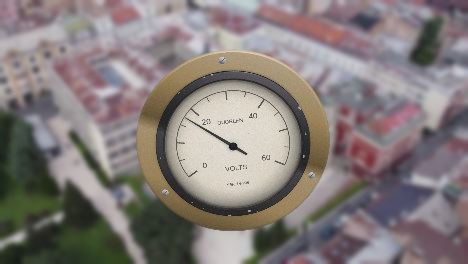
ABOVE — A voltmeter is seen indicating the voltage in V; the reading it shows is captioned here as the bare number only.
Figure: 17.5
